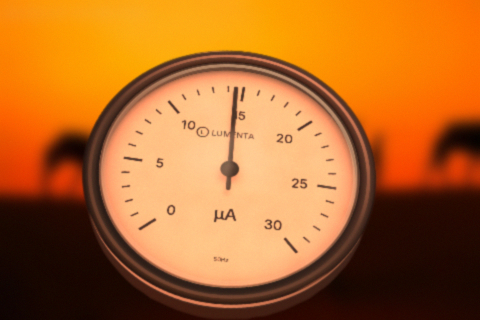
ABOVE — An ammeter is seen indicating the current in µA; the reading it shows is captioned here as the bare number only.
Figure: 14.5
